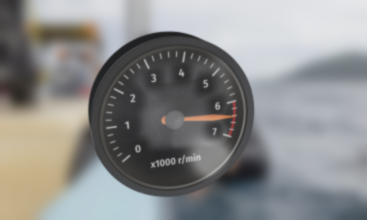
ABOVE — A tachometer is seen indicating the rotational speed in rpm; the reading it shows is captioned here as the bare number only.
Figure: 6400
